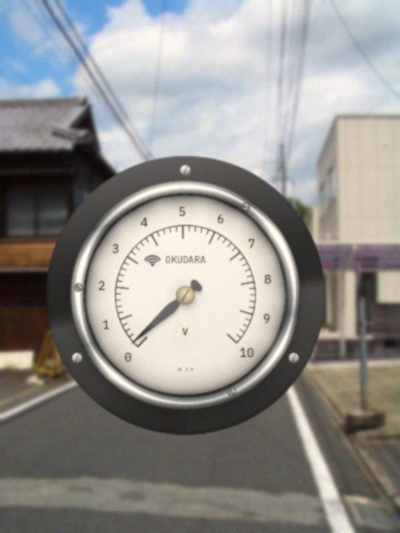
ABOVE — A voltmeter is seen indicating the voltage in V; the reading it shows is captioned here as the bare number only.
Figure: 0.2
